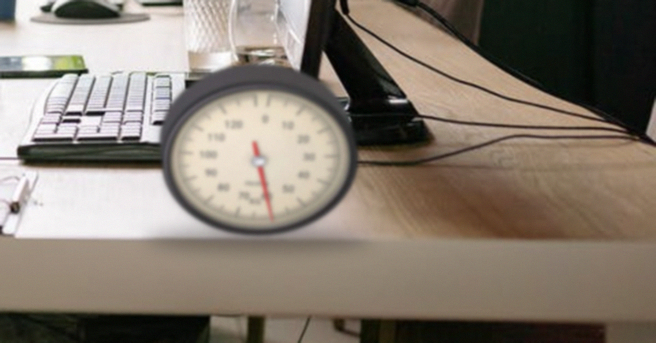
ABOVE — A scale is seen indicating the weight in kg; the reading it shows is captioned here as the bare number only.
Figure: 60
